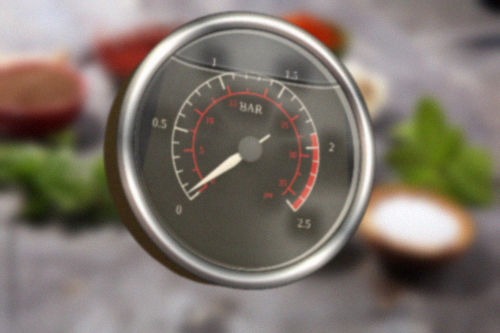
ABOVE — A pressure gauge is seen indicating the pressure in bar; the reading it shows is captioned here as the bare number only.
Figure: 0.05
